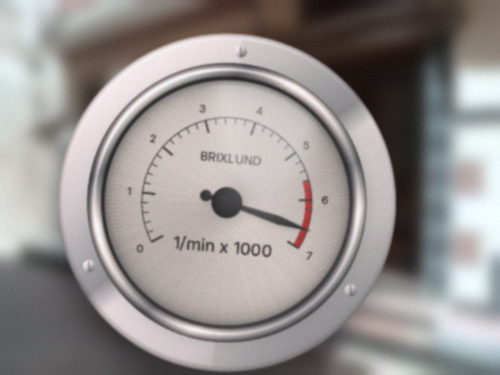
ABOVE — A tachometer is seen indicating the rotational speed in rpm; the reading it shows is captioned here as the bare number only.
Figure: 6600
